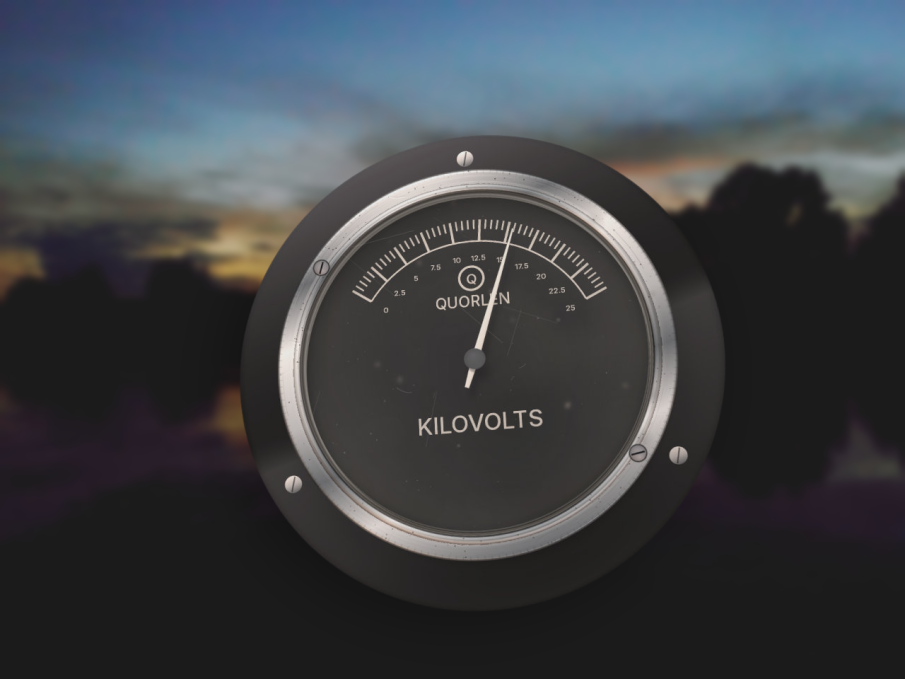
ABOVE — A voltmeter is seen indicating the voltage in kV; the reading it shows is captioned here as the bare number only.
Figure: 15.5
